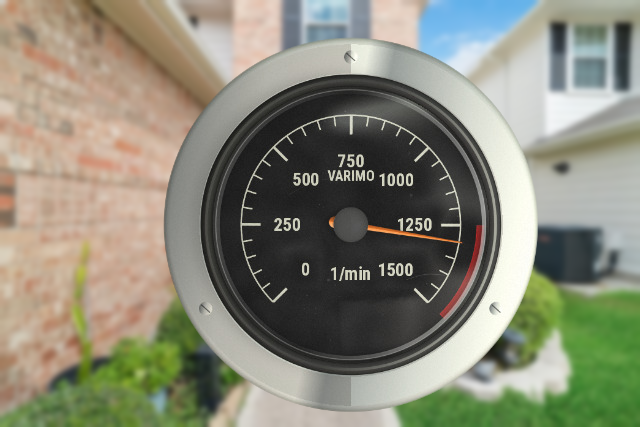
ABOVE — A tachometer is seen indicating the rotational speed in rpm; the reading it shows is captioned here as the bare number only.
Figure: 1300
